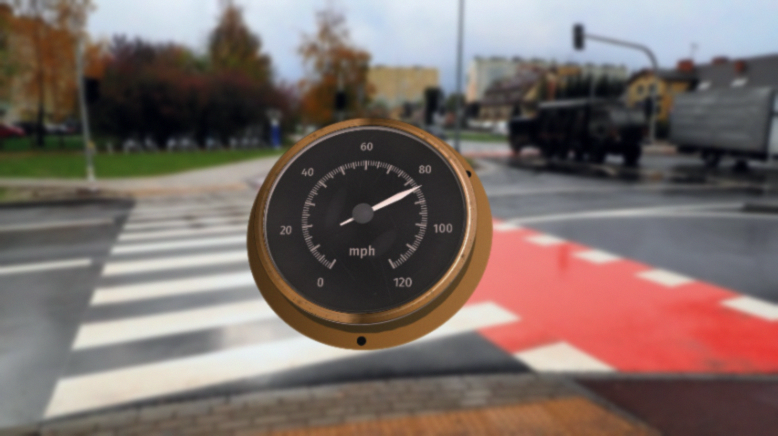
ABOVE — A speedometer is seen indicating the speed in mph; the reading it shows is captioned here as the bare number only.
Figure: 85
